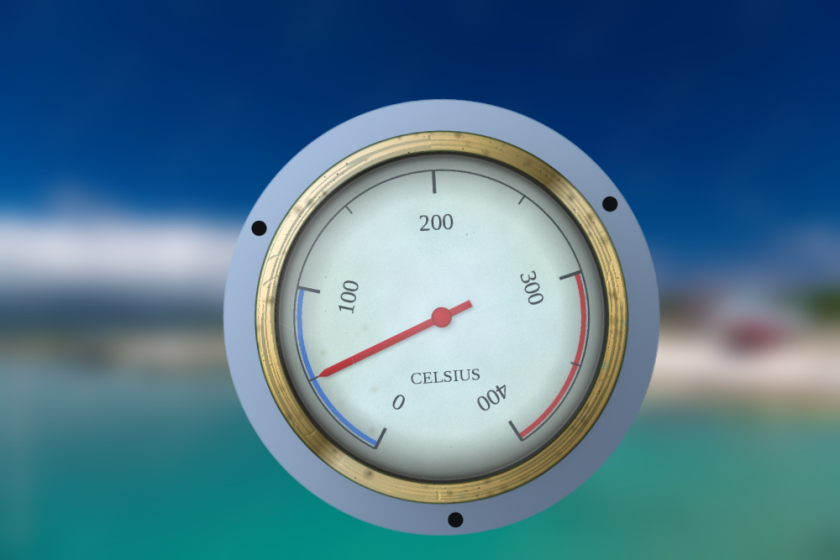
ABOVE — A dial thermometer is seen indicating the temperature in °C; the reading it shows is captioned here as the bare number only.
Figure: 50
